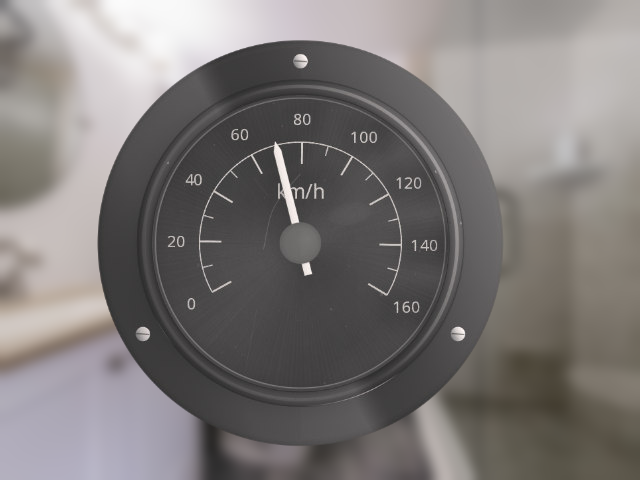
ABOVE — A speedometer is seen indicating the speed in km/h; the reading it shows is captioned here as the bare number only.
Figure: 70
